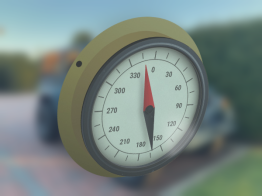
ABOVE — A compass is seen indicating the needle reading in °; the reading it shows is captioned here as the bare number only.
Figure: 345
